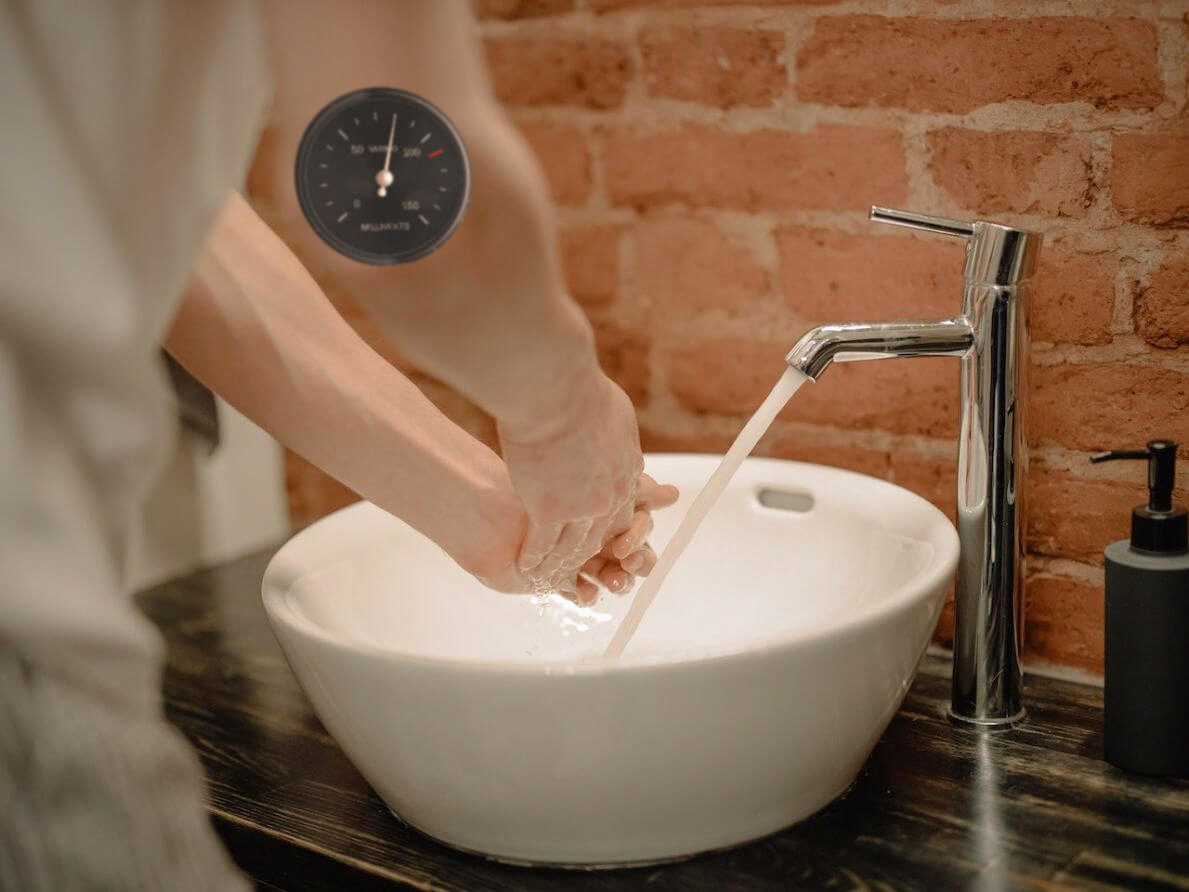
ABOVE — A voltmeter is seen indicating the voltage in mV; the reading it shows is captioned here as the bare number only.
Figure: 80
